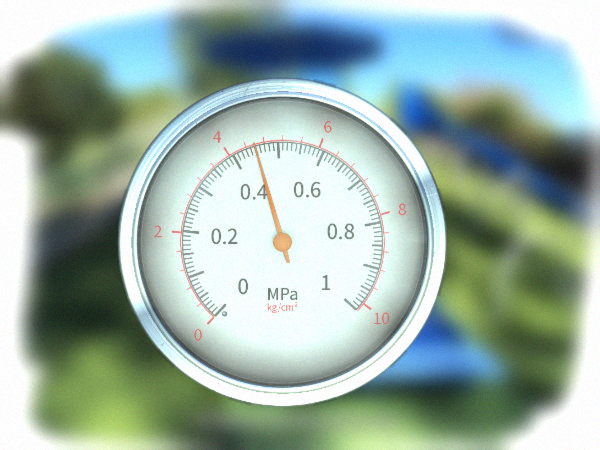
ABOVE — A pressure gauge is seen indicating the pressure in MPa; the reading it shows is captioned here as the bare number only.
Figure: 0.45
